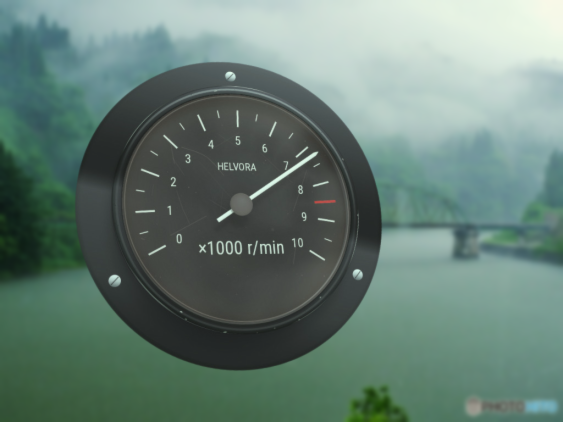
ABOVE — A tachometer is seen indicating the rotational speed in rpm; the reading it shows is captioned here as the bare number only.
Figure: 7250
